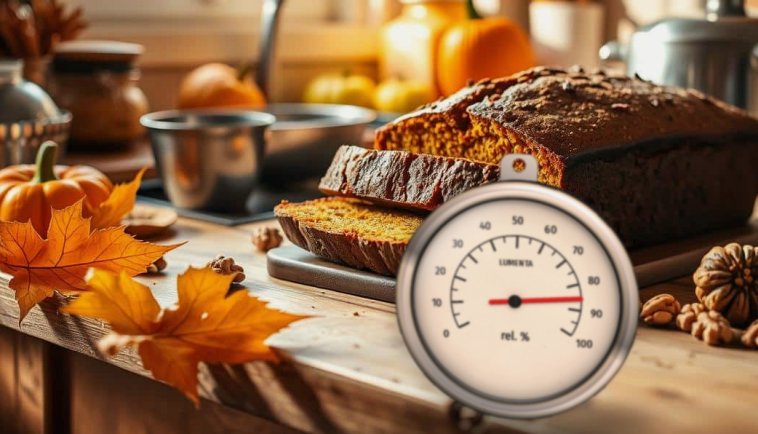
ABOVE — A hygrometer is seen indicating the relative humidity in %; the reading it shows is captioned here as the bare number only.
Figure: 85
